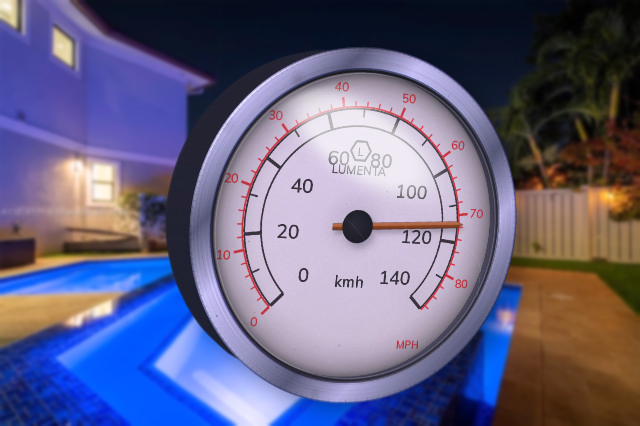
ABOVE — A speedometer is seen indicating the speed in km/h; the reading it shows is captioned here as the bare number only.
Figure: 115
